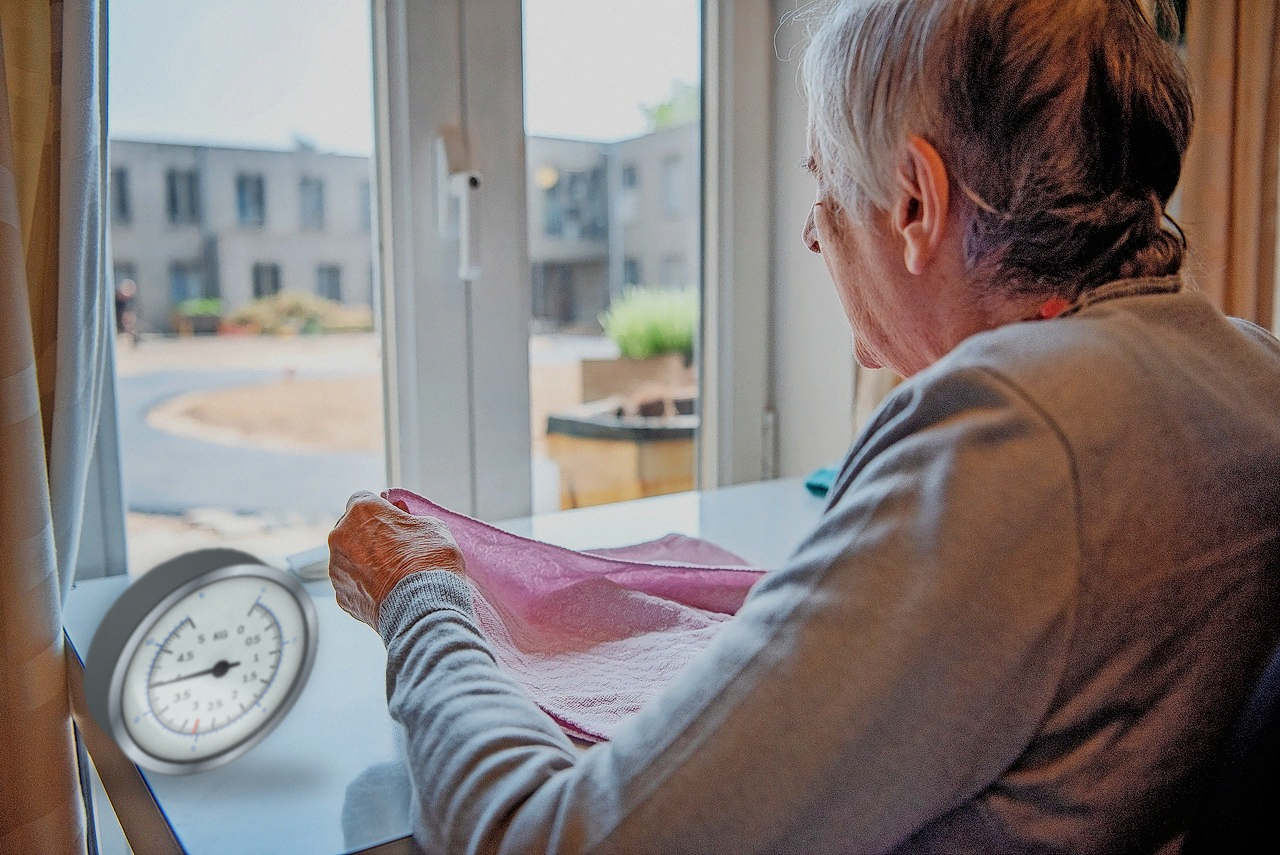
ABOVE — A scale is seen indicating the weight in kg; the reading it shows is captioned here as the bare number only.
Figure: 4
